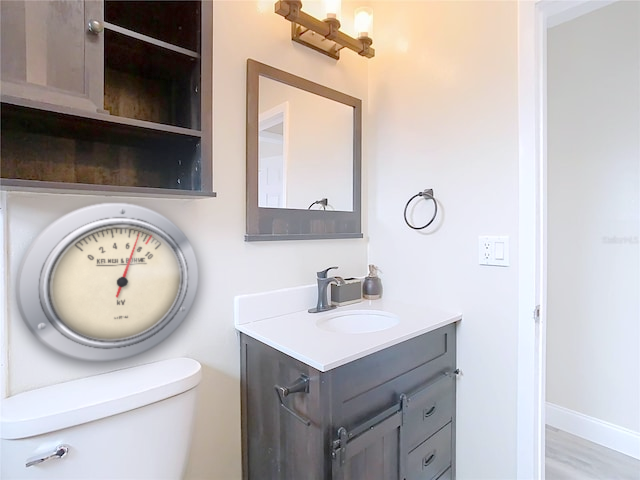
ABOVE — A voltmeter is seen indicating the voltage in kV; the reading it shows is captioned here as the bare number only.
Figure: 7
